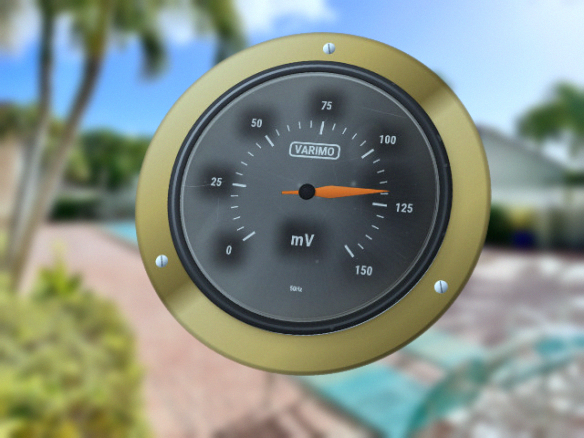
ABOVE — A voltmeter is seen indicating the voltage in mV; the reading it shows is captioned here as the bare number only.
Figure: 120
